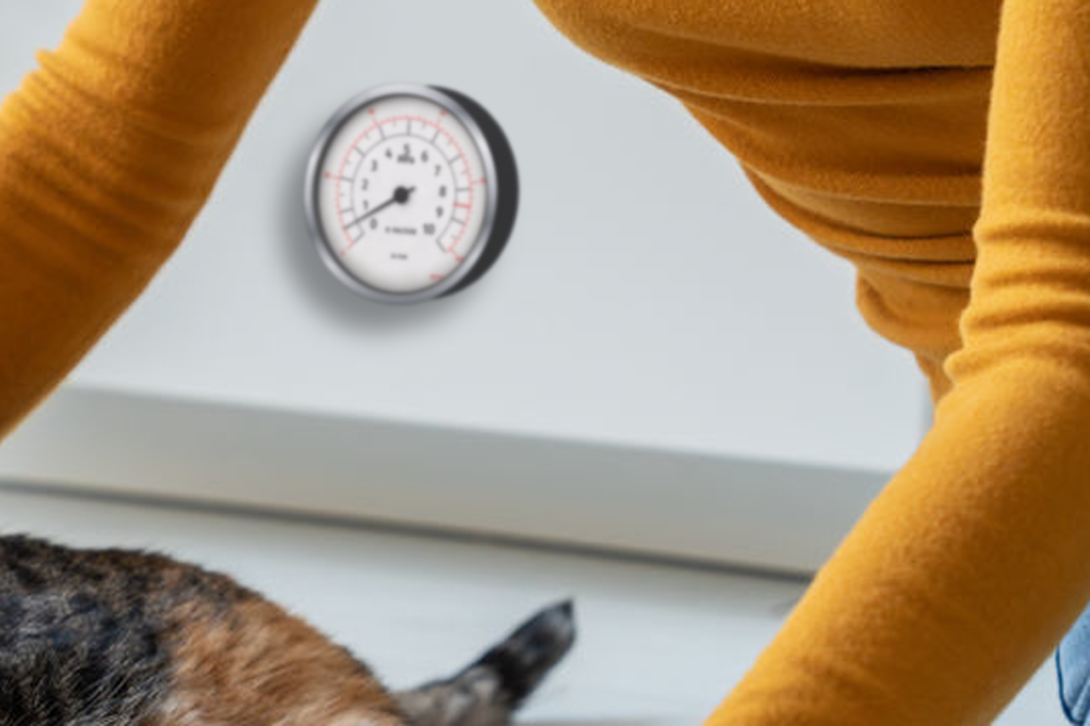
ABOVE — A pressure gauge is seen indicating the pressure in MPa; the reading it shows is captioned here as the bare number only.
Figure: 0.5
